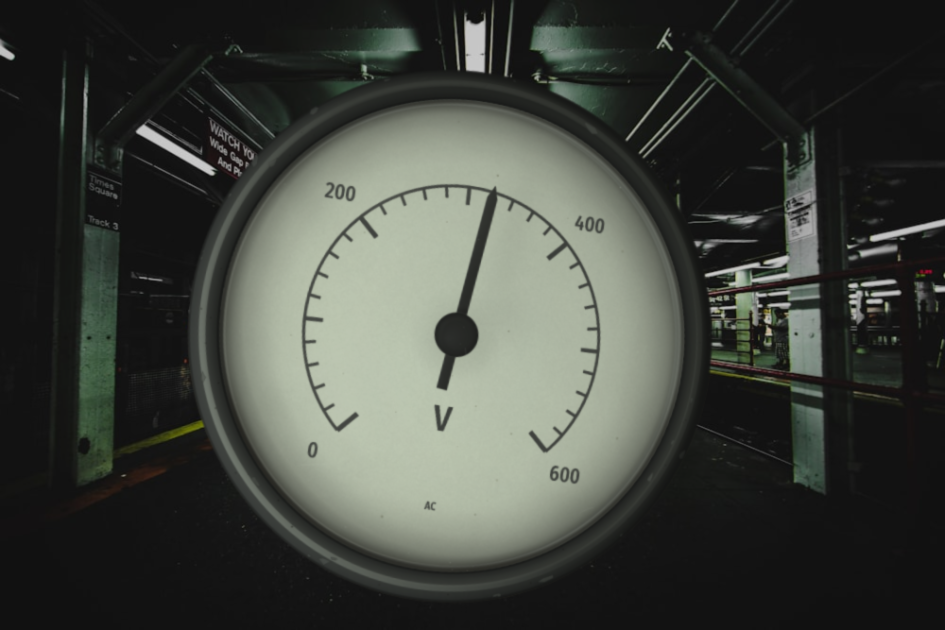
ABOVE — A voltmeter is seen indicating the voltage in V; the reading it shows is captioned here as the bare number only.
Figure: 320
